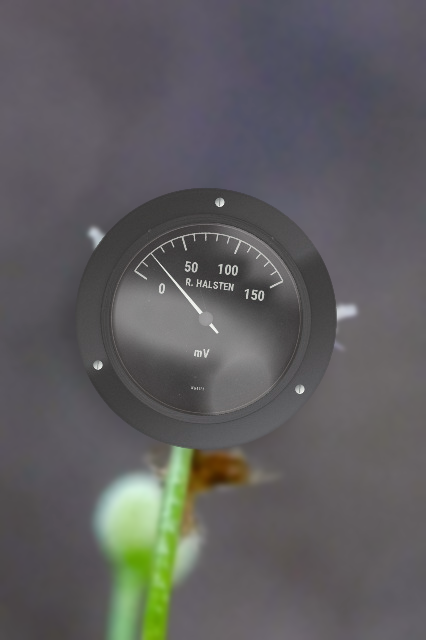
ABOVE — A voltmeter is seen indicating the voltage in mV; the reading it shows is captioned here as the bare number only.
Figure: 20
